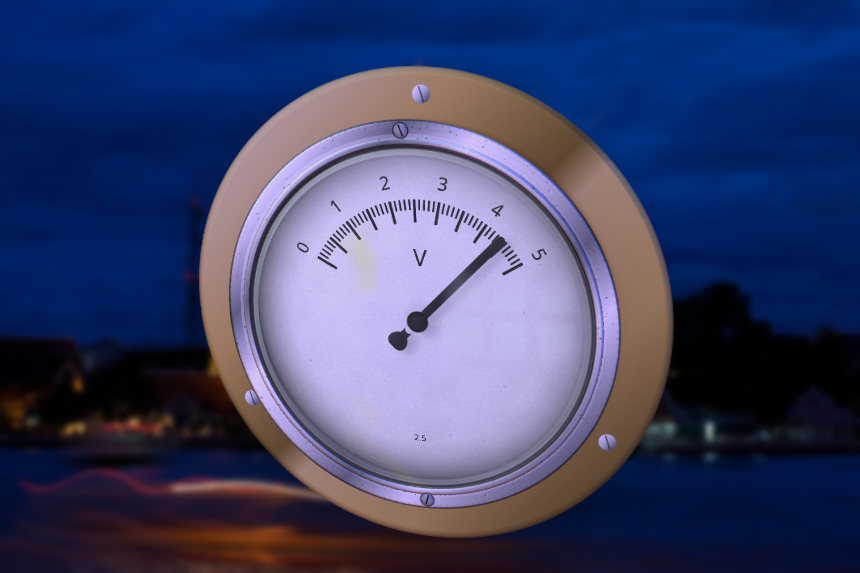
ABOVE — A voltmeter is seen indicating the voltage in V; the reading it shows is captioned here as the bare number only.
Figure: 4.4
